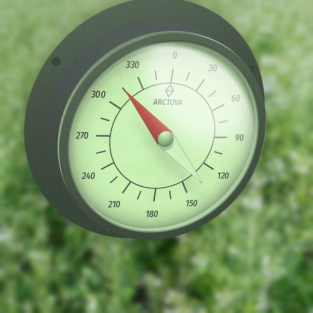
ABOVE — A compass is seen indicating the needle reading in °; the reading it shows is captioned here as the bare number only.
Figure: 315
